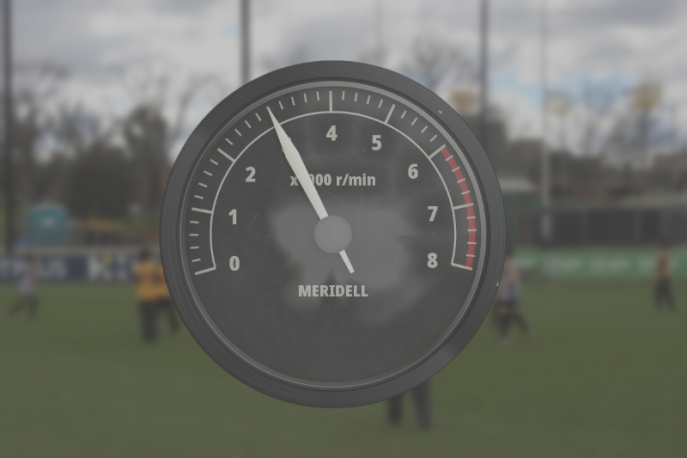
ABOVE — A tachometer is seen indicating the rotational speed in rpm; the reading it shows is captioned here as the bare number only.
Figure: 3000
